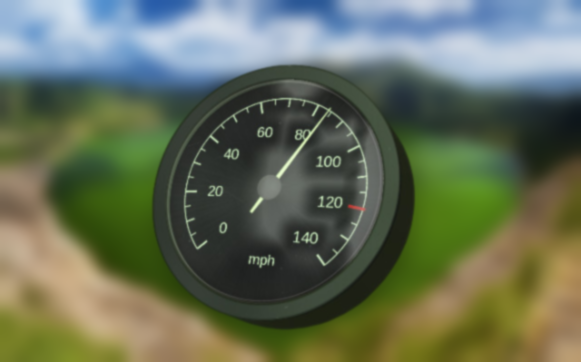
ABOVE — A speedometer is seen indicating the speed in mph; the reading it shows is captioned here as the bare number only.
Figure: 85
